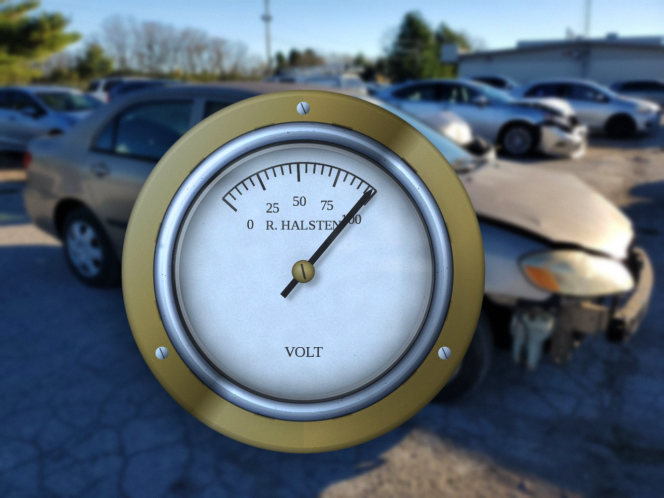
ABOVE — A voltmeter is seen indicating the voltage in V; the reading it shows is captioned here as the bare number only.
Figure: 97.5
